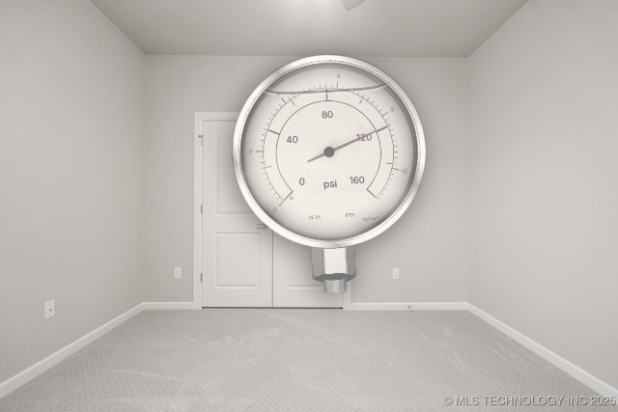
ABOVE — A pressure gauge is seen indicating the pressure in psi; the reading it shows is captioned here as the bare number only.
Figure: 120
